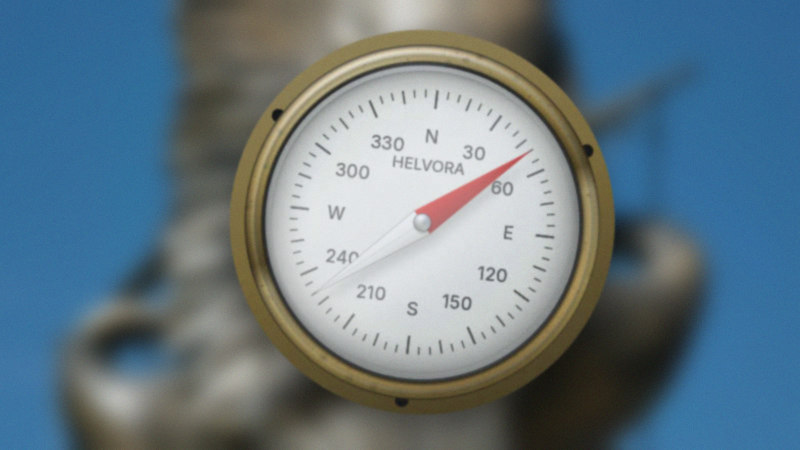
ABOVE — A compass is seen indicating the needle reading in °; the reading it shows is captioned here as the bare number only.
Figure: 50
